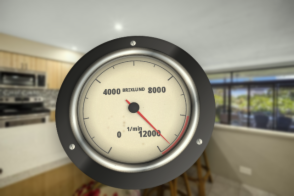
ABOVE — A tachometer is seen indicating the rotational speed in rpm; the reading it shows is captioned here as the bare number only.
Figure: 11500
